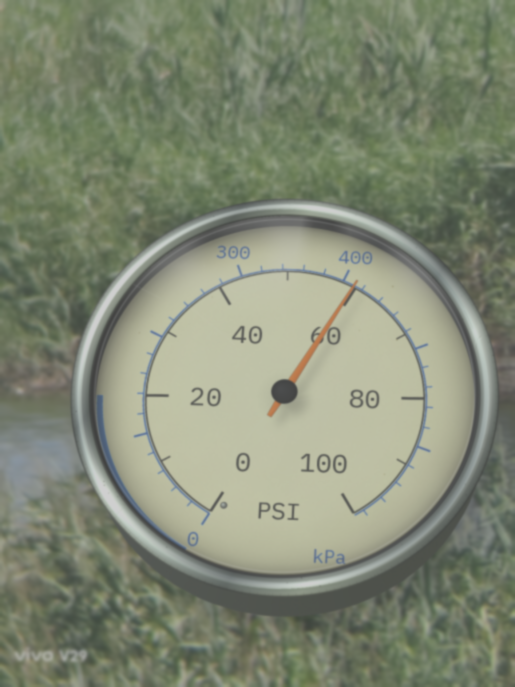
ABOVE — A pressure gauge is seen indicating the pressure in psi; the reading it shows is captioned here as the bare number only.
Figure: 60
